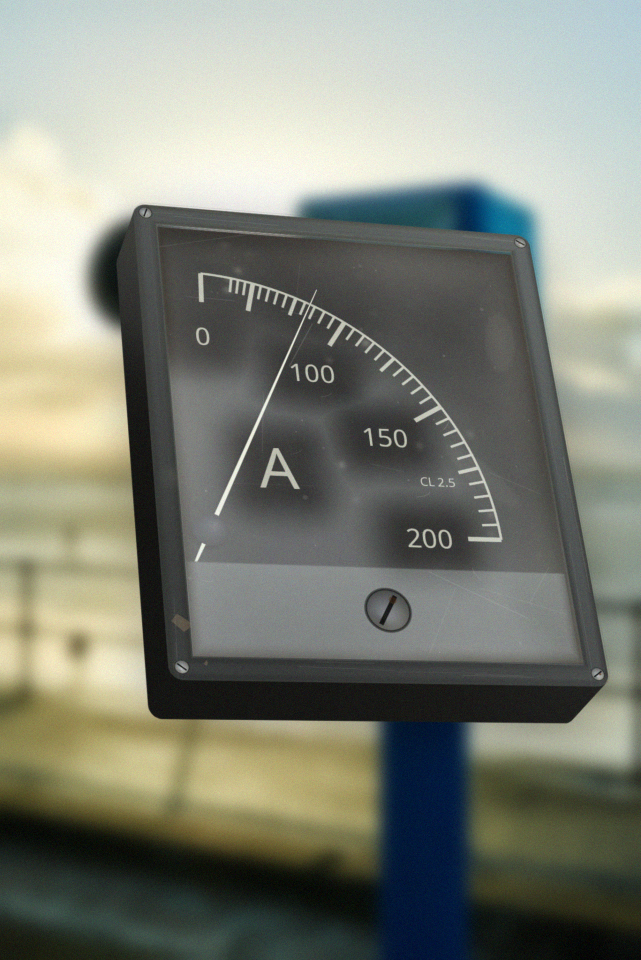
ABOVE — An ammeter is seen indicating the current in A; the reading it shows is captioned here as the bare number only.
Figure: 82.5
